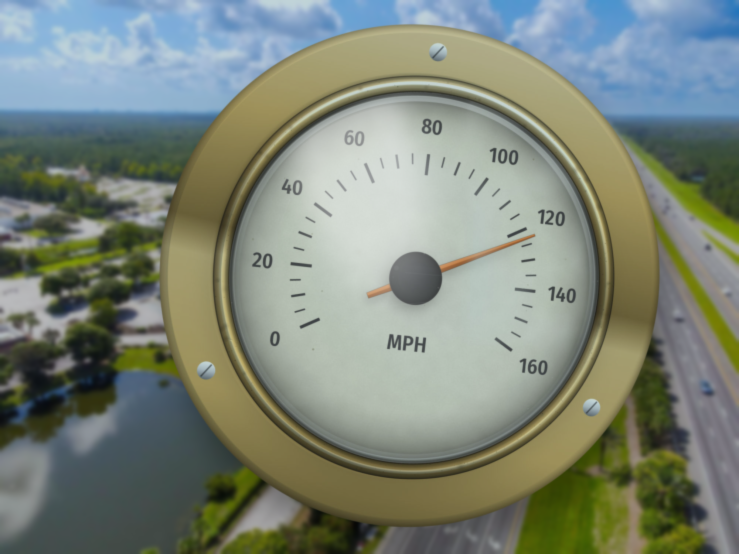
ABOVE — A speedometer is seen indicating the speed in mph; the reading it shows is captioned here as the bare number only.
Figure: 122.5
